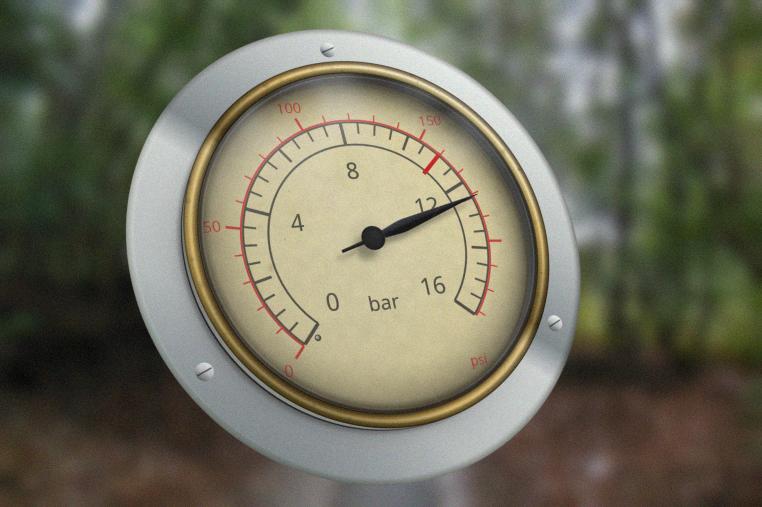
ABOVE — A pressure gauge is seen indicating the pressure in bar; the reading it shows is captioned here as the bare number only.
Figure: 12.5
